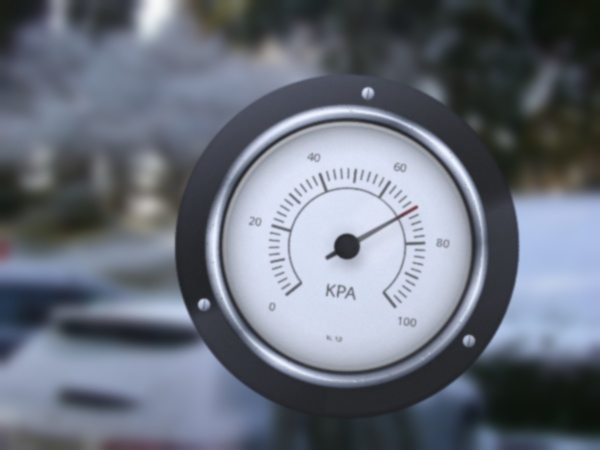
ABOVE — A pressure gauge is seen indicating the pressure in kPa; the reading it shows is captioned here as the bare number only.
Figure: 70
